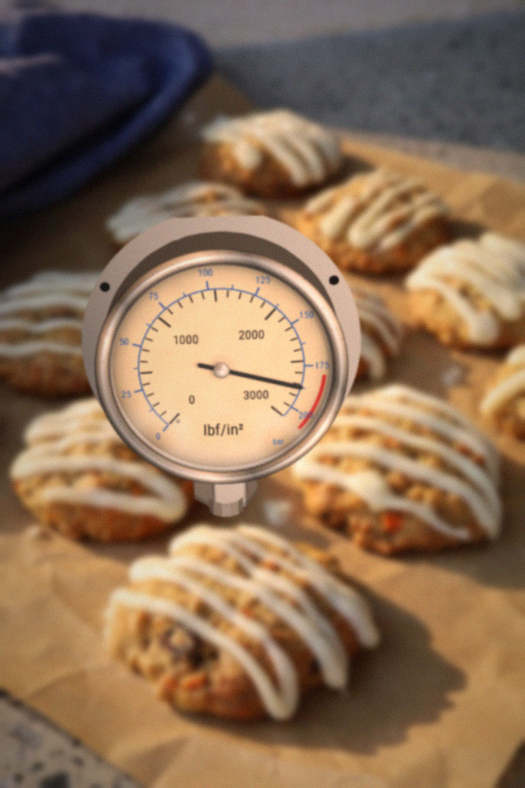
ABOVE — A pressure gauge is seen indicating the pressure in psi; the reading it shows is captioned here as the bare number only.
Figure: 2700
